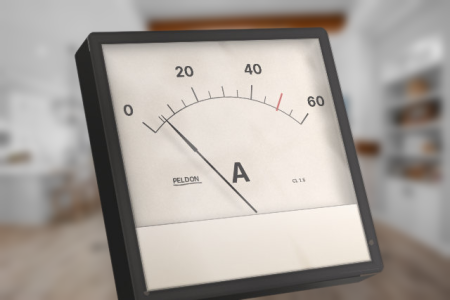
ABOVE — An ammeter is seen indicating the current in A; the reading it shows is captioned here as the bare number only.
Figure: 5
